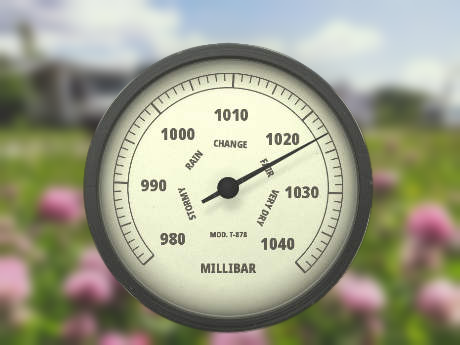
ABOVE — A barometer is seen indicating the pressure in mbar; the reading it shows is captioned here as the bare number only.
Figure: 1023
